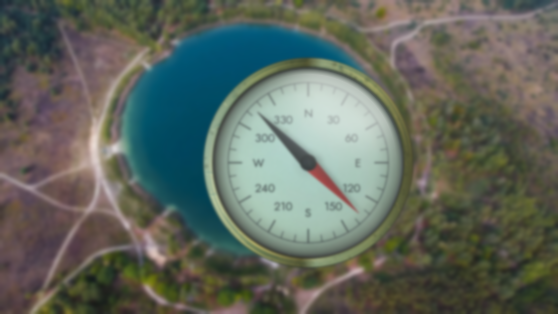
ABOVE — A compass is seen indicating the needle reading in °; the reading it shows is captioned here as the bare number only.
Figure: 135
